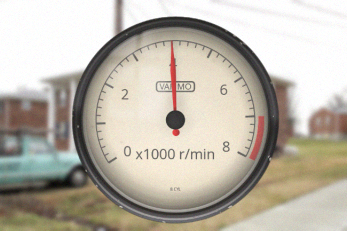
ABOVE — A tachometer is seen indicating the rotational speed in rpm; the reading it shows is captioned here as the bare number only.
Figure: 4000
